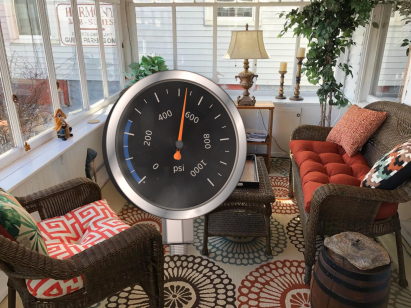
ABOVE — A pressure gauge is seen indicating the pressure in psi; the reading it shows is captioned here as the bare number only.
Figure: 525
